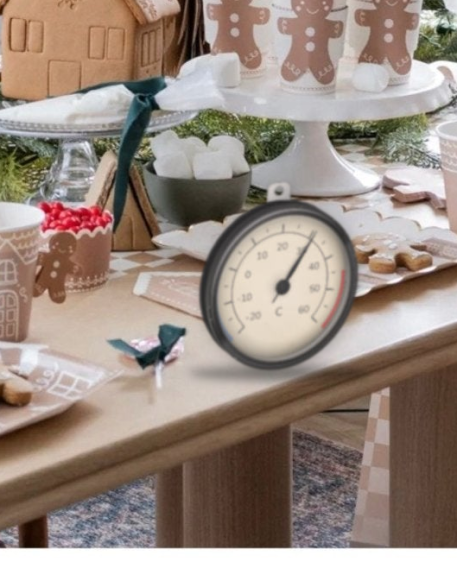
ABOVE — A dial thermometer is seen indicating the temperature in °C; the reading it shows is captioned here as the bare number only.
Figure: 30
